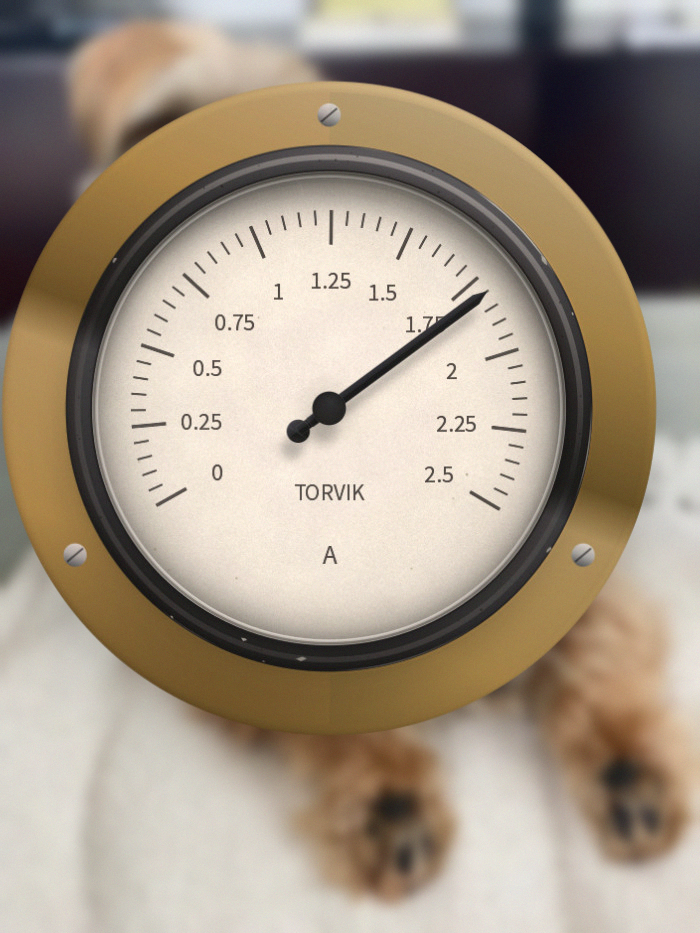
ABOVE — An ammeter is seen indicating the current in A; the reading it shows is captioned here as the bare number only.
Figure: 1.8
